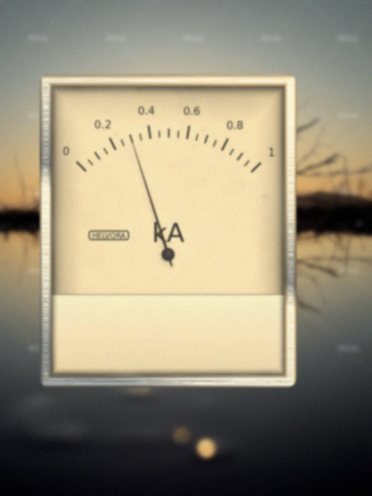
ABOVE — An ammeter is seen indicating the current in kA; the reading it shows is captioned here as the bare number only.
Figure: 0.3
